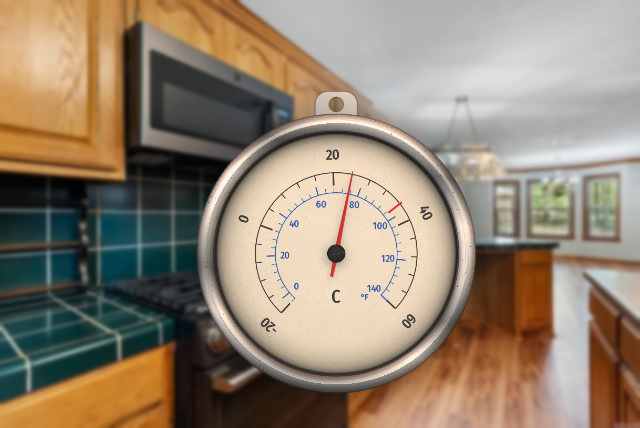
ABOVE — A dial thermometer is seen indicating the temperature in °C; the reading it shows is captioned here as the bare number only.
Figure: 24
